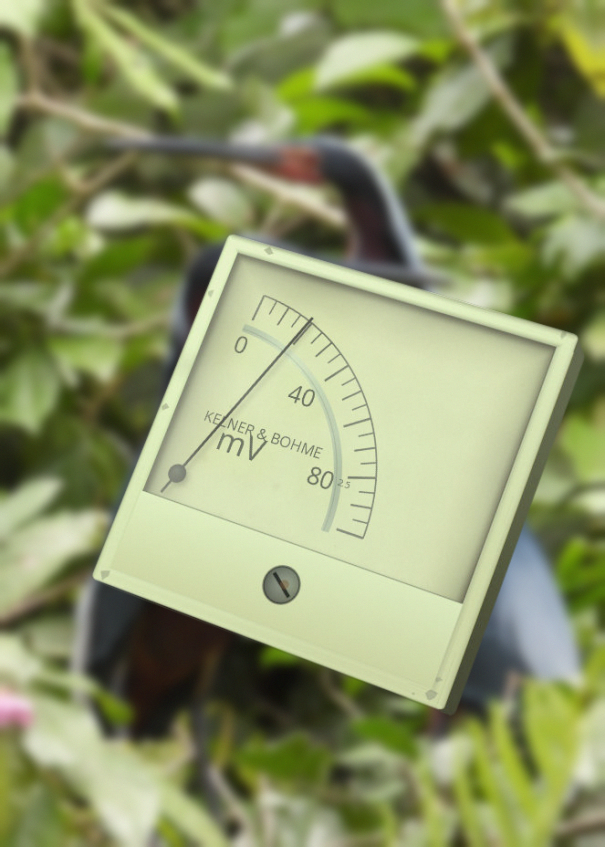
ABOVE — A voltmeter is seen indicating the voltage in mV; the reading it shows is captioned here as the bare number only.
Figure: 20
